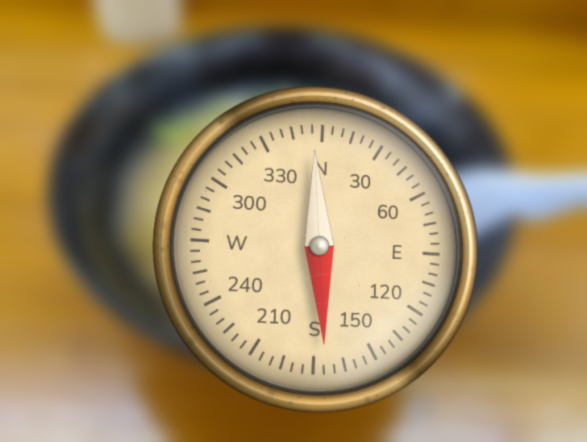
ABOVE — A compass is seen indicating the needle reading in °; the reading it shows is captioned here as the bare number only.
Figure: 175
